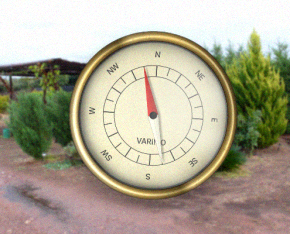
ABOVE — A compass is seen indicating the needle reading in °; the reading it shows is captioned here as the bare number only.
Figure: 345
